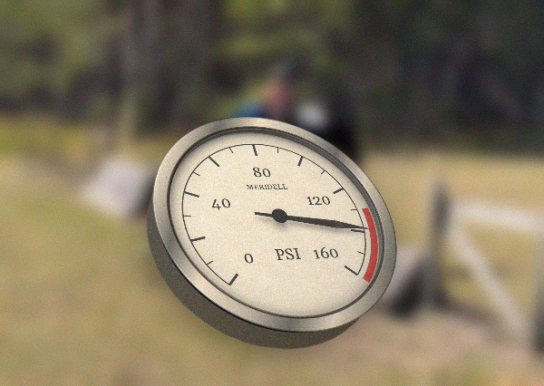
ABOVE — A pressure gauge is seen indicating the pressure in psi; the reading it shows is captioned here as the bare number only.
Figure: 140
